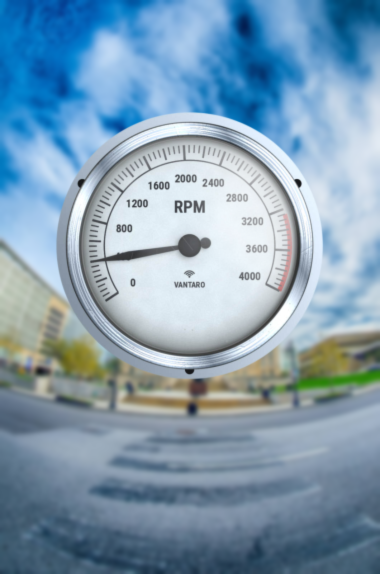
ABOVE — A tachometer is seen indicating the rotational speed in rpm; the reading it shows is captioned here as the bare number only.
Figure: 400
